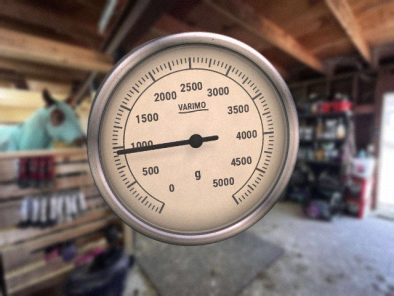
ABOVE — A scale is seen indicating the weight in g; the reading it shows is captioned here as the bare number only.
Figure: 950
